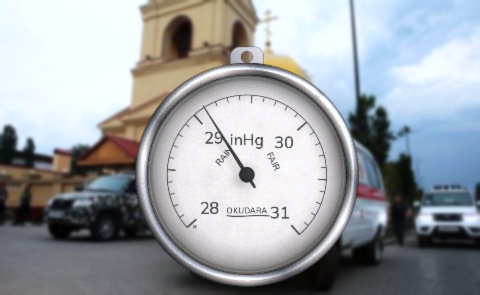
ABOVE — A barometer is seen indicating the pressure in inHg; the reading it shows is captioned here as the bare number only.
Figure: 29.1
